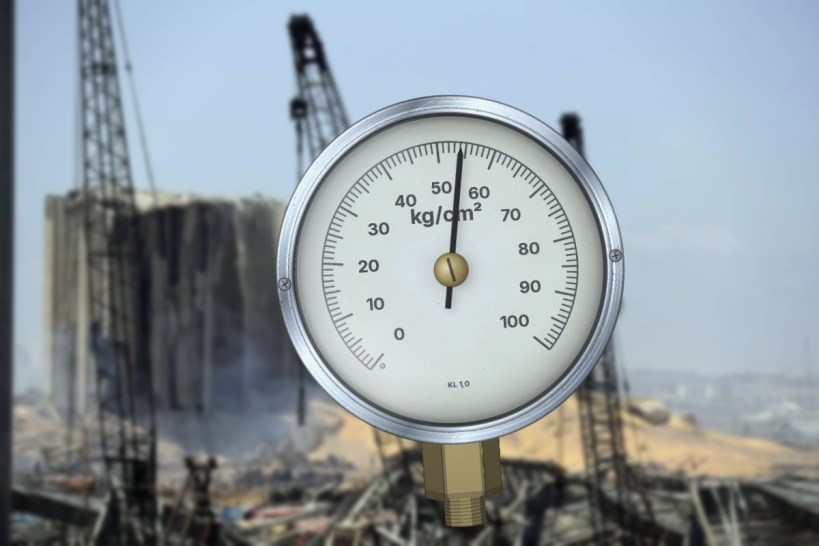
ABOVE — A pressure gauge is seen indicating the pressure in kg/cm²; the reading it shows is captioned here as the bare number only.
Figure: 54
